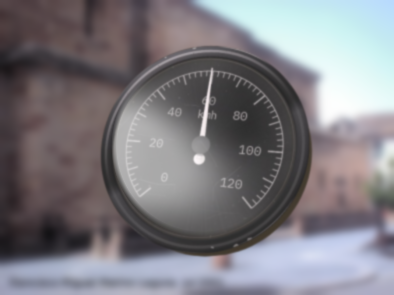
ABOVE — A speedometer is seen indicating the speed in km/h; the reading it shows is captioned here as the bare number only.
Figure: 60
